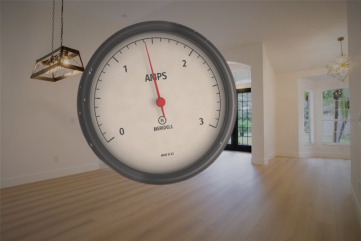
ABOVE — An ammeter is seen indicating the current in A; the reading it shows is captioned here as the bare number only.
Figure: 1.4
